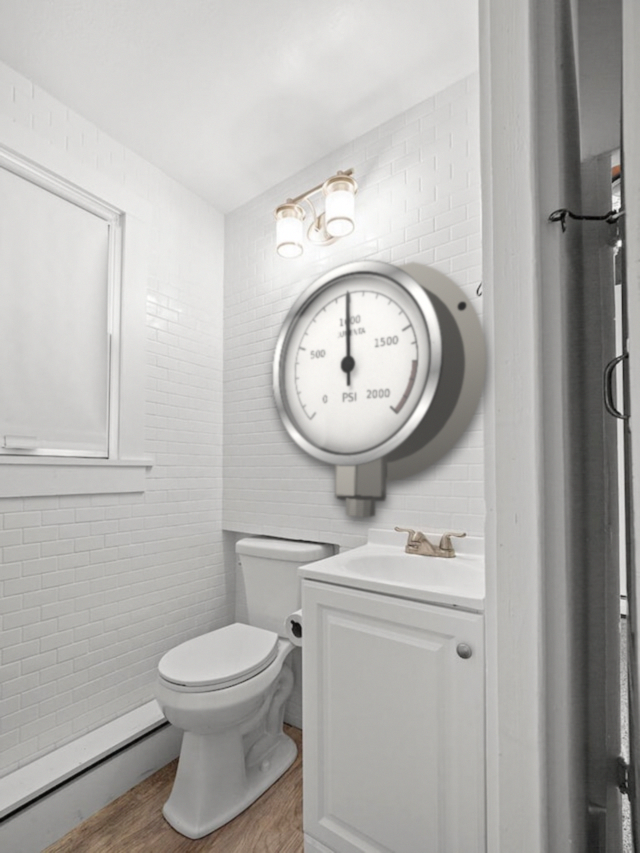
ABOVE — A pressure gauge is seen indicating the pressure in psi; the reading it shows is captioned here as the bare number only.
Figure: 1000
